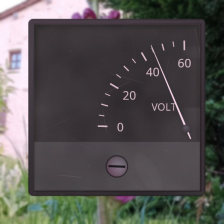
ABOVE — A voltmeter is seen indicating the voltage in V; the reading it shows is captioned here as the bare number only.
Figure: 45
